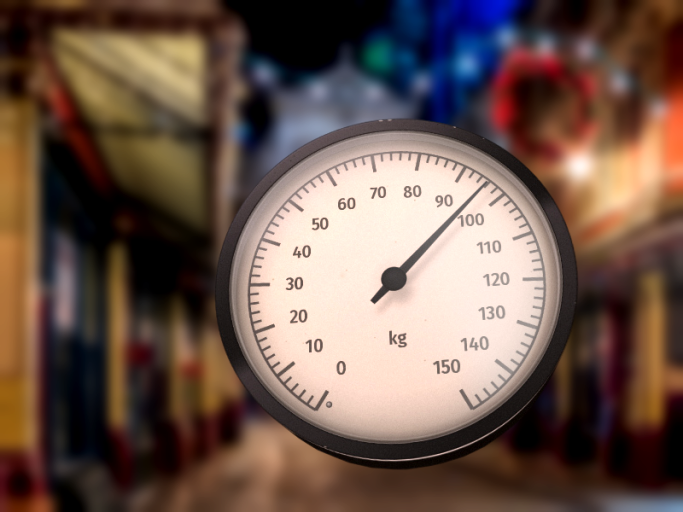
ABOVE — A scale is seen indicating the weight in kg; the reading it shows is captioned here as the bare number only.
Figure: 96
